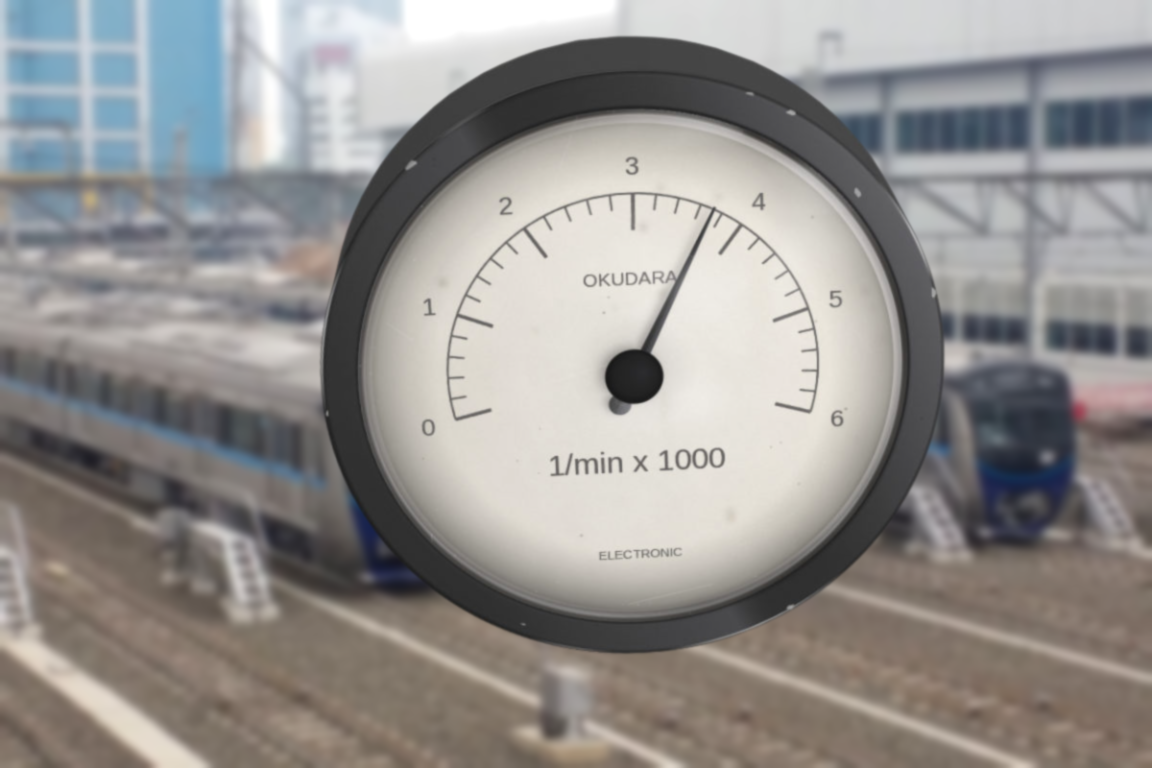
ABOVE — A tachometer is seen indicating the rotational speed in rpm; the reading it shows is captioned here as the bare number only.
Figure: 3700
